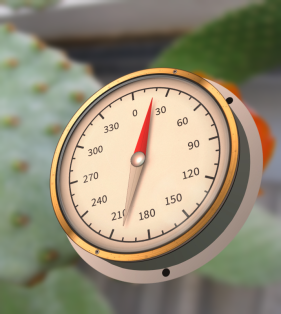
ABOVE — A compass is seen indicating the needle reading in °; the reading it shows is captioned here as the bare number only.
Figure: 20
